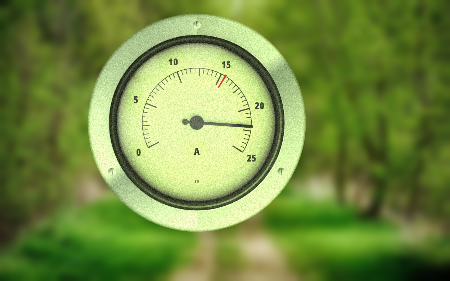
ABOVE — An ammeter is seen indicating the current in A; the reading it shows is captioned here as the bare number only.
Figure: 22
